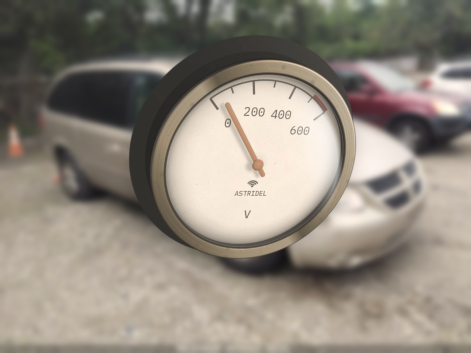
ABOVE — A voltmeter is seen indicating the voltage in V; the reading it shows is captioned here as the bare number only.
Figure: 50
